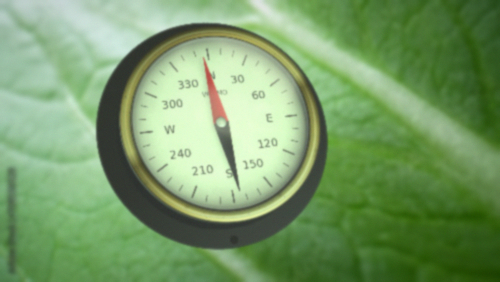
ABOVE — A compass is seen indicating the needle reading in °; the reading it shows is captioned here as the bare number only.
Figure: 355
